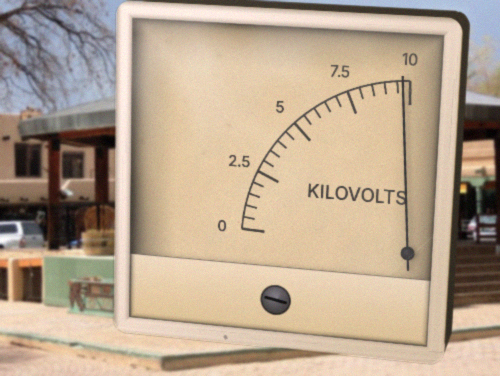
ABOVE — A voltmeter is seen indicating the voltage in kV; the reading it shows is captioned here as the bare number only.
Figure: 9.75
